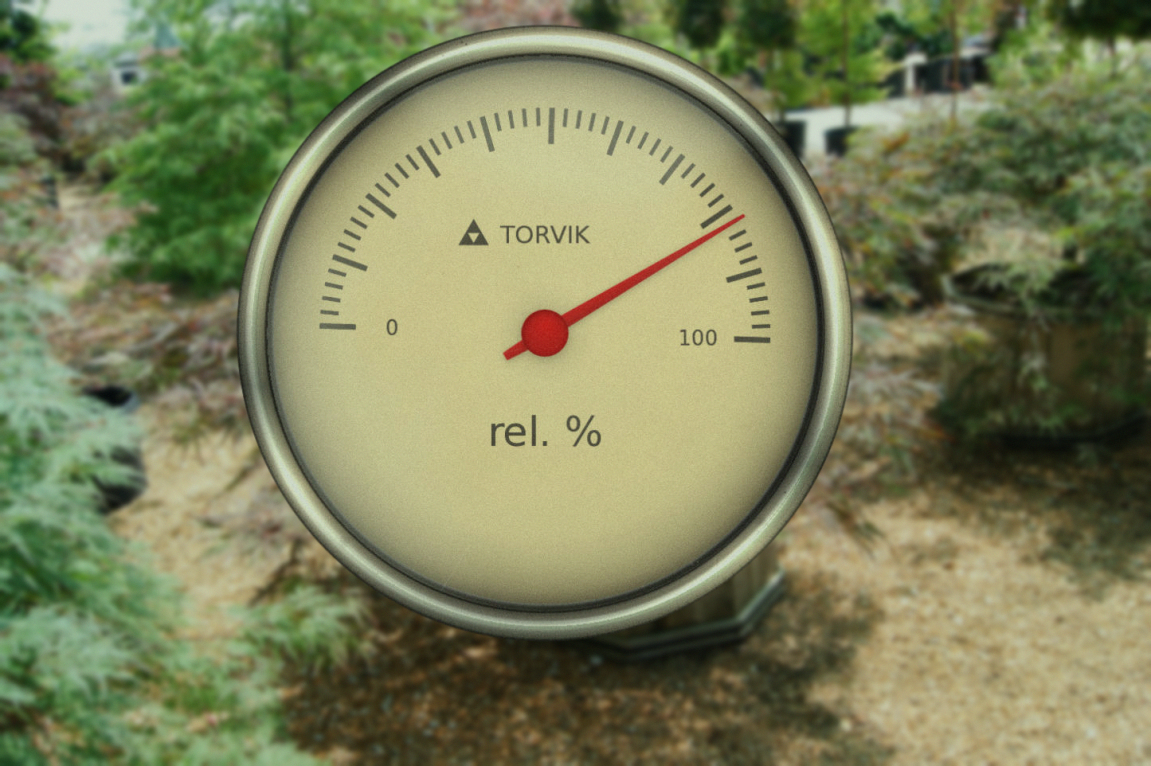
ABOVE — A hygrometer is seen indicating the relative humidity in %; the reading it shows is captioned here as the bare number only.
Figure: 82
